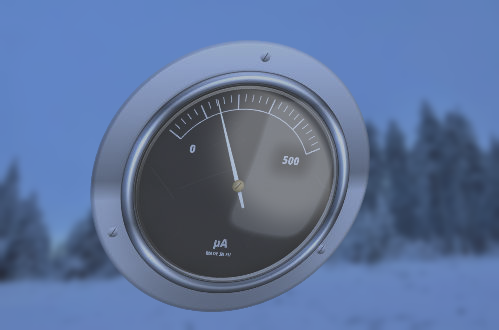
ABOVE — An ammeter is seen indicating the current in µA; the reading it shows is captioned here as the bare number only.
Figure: 140
